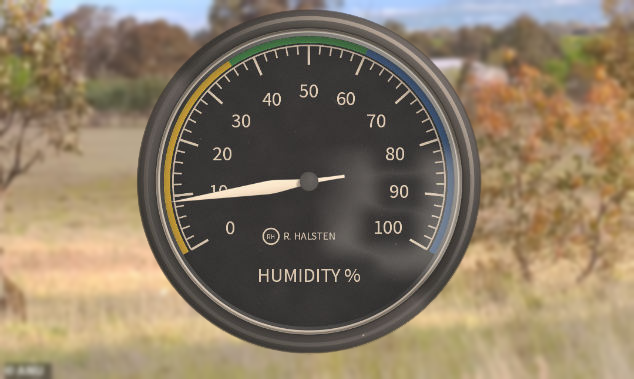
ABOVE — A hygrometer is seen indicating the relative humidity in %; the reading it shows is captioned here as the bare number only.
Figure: 9
